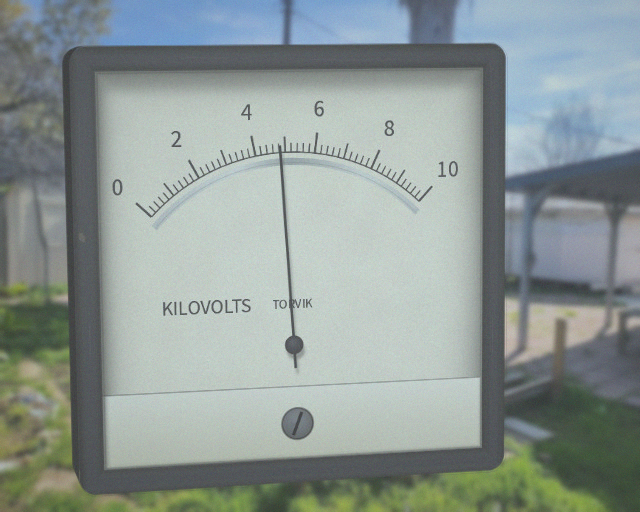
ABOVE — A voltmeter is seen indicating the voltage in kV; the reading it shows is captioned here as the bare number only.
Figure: 4.8
